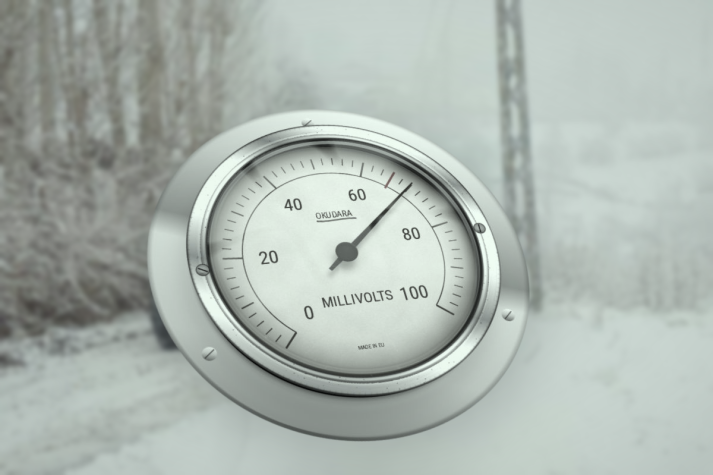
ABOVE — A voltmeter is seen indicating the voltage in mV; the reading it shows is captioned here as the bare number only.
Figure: 70
